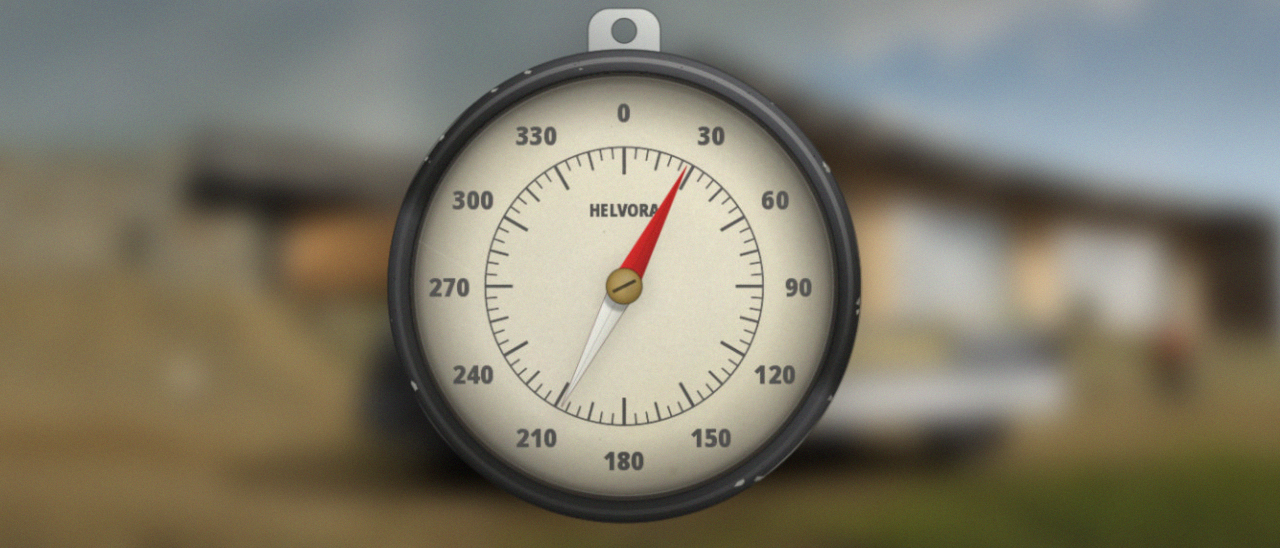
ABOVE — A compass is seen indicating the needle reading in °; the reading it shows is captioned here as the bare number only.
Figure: 27.5
